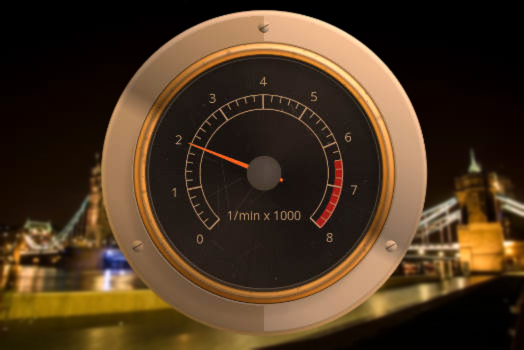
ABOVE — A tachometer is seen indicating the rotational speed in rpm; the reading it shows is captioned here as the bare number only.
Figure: 2000
